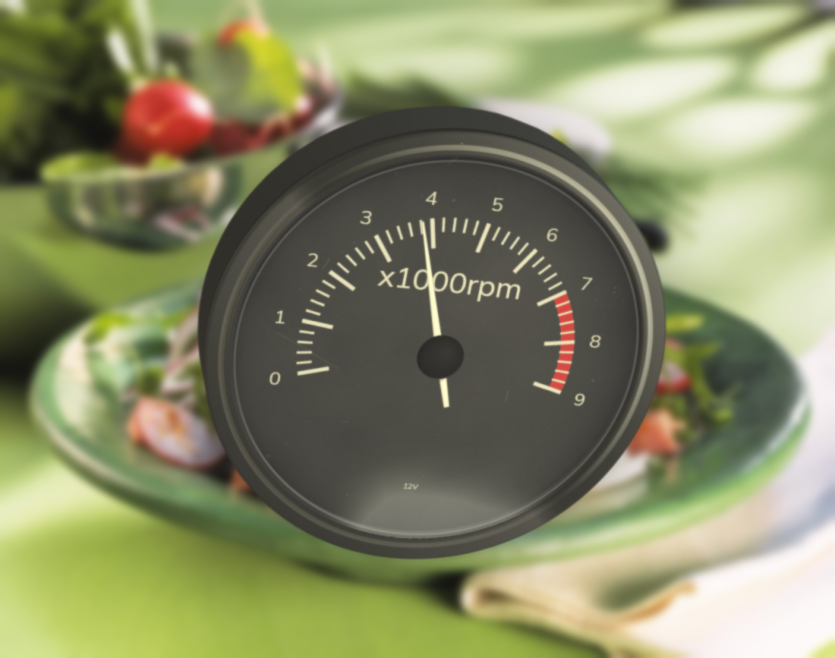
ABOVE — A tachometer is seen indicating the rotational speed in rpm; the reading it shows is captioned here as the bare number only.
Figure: 3800
